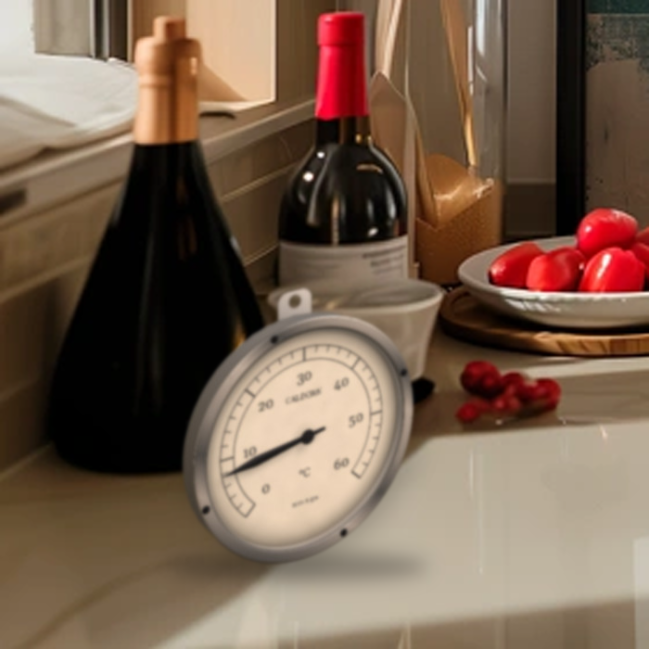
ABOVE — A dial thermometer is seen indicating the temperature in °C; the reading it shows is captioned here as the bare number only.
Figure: 8
